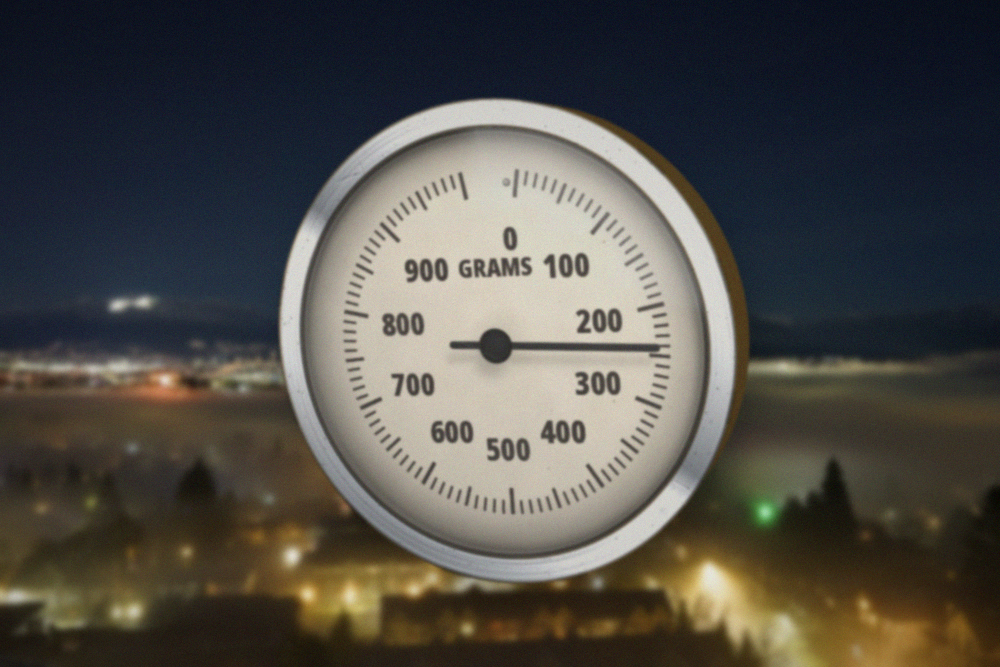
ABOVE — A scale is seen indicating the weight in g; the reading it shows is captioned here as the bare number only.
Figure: 240
